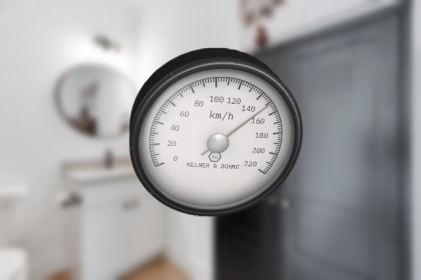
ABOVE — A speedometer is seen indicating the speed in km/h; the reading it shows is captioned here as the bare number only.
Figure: 150
